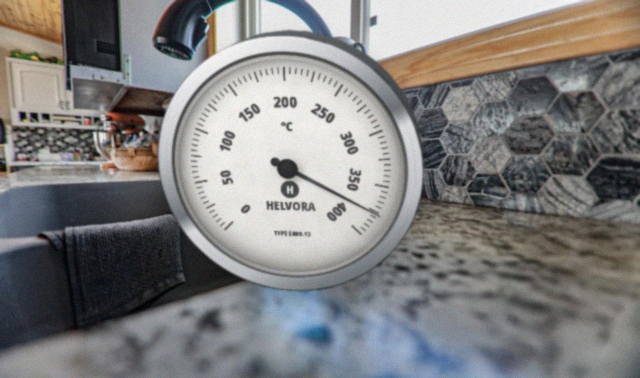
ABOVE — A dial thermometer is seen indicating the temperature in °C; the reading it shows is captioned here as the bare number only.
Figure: 375
